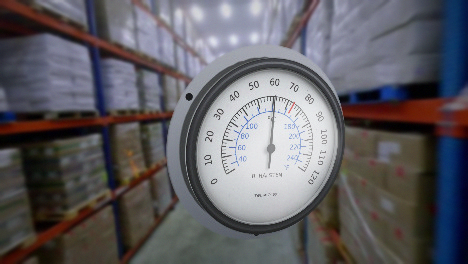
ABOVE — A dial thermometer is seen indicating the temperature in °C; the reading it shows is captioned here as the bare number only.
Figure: 60
